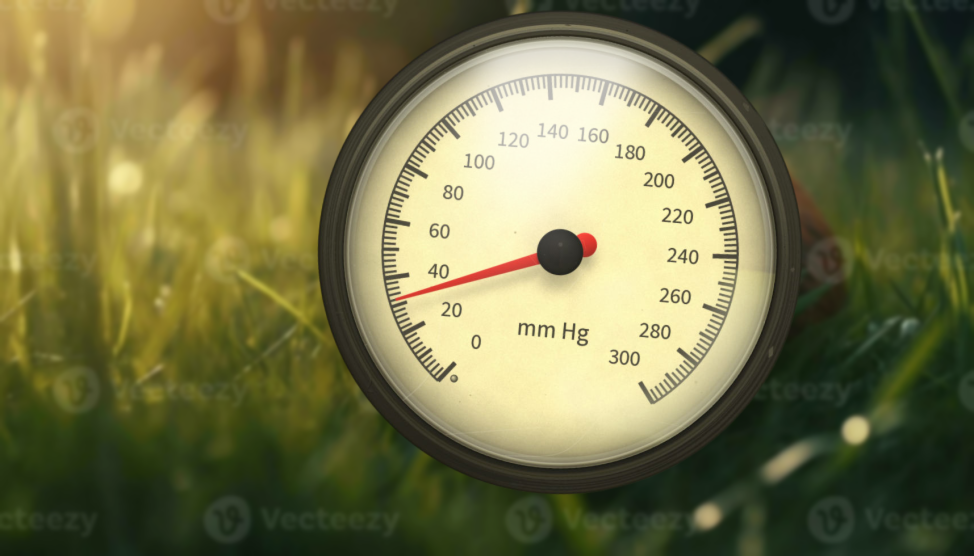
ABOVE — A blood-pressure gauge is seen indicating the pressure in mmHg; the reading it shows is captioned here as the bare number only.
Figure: 32
